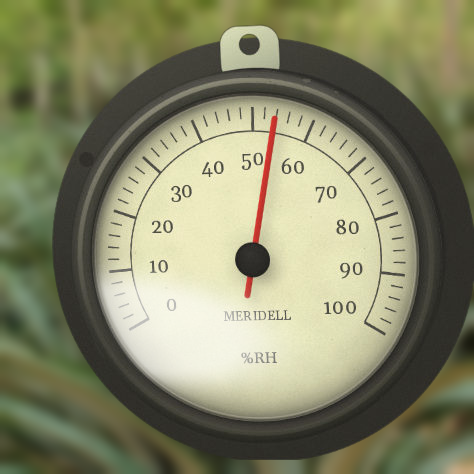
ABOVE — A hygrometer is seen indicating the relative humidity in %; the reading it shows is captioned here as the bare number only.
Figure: 54
